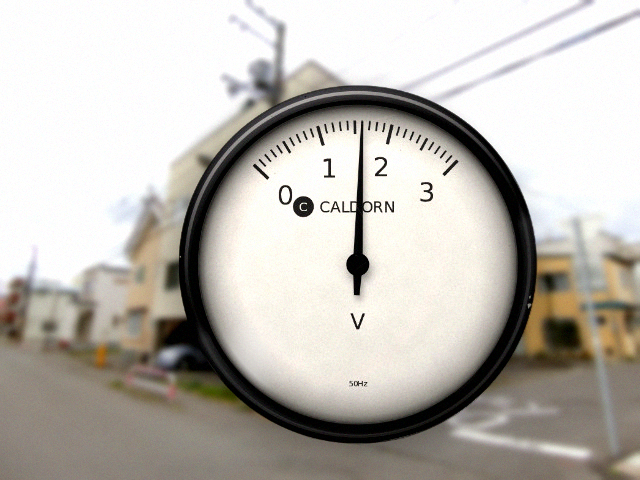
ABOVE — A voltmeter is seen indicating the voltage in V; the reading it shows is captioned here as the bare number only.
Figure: 1.6
